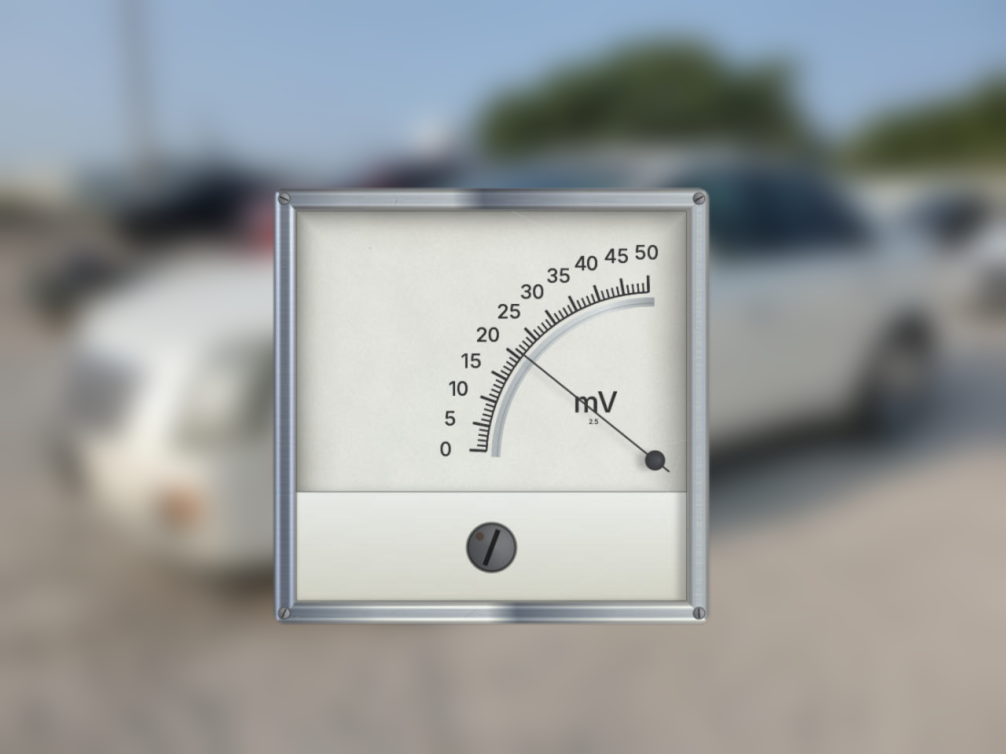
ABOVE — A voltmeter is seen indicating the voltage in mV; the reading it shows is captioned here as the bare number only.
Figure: 21
